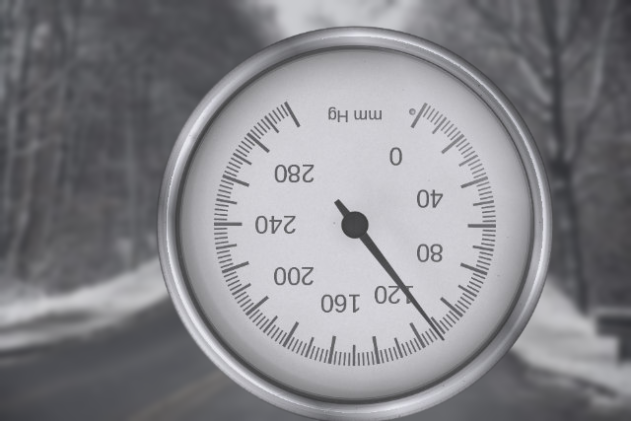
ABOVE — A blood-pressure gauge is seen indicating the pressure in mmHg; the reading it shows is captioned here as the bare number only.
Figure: 112
